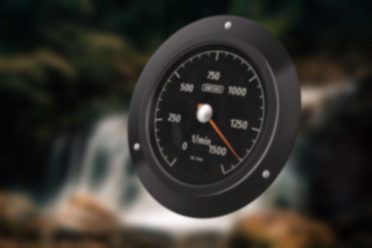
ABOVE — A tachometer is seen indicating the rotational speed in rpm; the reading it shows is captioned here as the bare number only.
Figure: 1400
